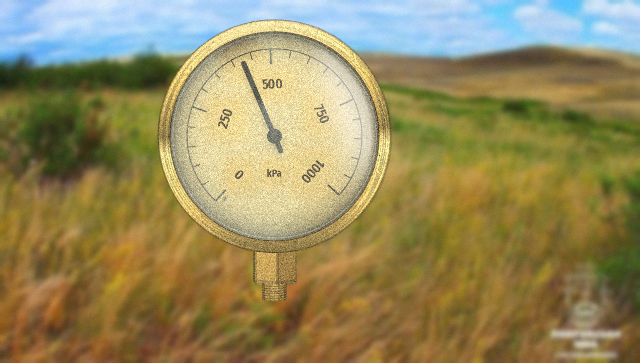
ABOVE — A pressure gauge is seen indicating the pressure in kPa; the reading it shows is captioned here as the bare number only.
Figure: 425
